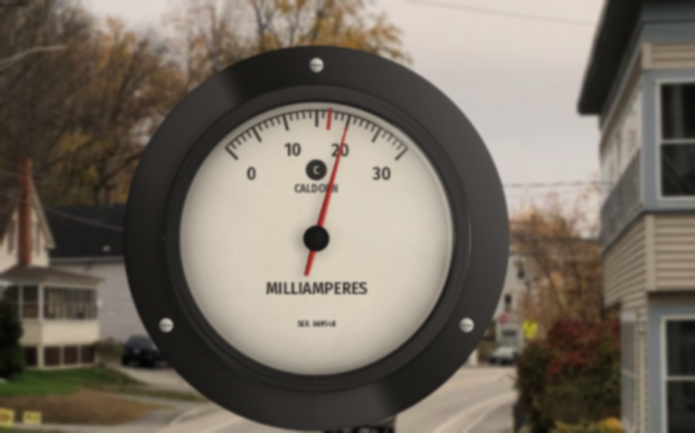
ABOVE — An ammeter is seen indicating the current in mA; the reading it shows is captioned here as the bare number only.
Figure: 20
